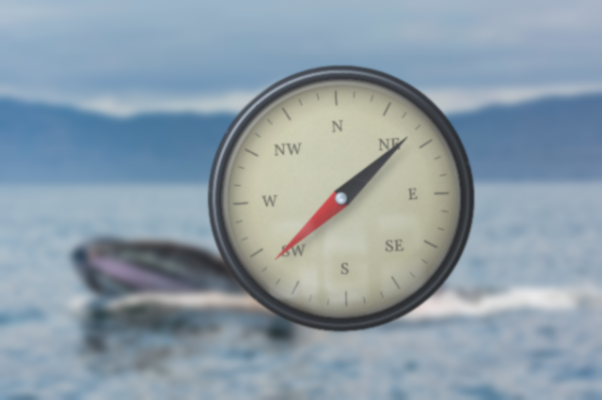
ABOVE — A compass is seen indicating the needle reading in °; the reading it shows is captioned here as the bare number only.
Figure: 230
